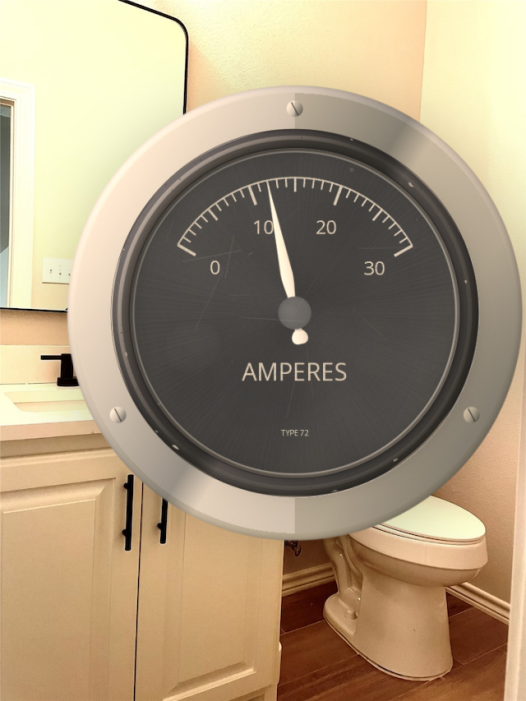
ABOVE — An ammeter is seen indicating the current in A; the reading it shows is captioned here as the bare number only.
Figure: 12
